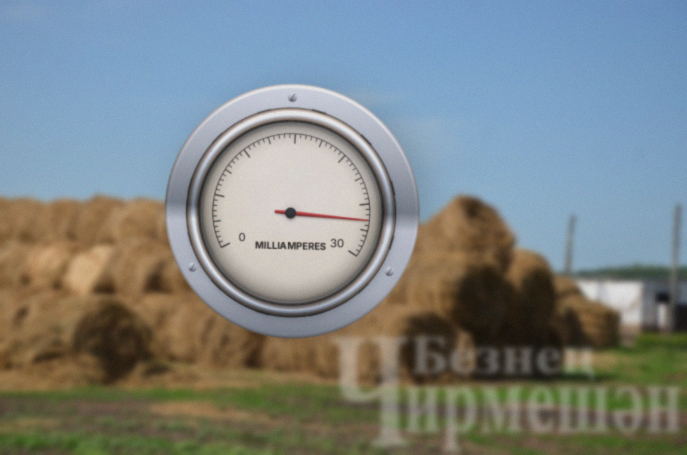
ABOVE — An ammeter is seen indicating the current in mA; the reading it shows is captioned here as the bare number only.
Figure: 26.5
